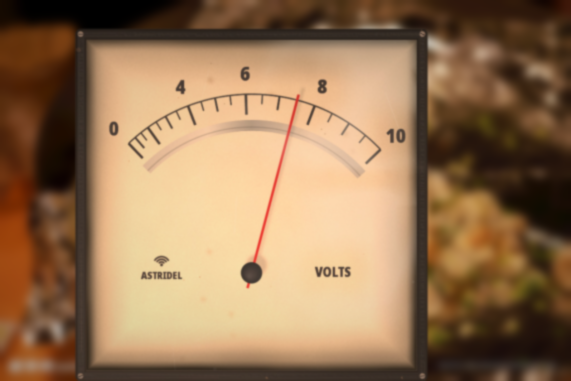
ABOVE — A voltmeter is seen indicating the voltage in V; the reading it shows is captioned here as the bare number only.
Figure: 7.5
